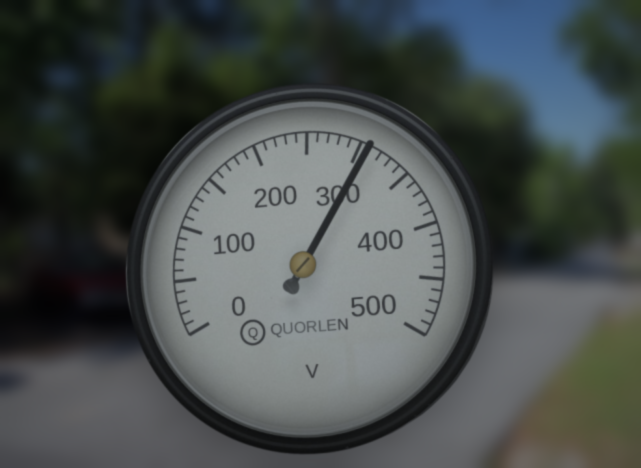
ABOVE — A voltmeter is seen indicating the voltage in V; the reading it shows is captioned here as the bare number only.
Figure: 310
